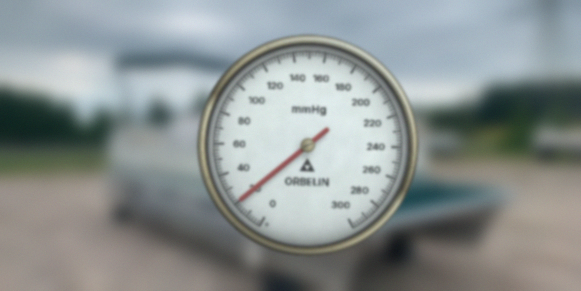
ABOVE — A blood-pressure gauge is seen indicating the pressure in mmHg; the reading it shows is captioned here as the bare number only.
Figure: 20
